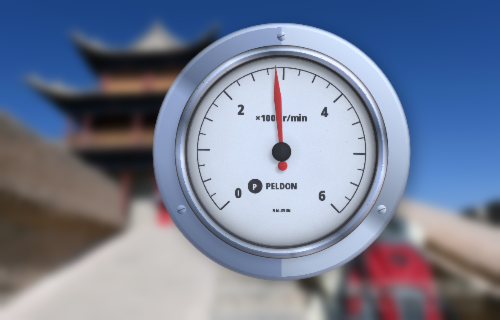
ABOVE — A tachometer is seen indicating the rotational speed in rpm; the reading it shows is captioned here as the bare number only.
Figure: 2875
